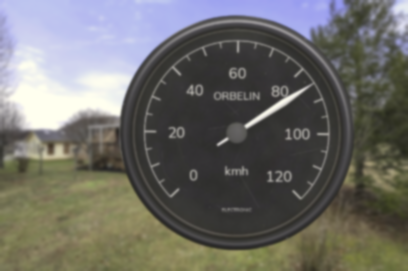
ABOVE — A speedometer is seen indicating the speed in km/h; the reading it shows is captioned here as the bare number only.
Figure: 85
